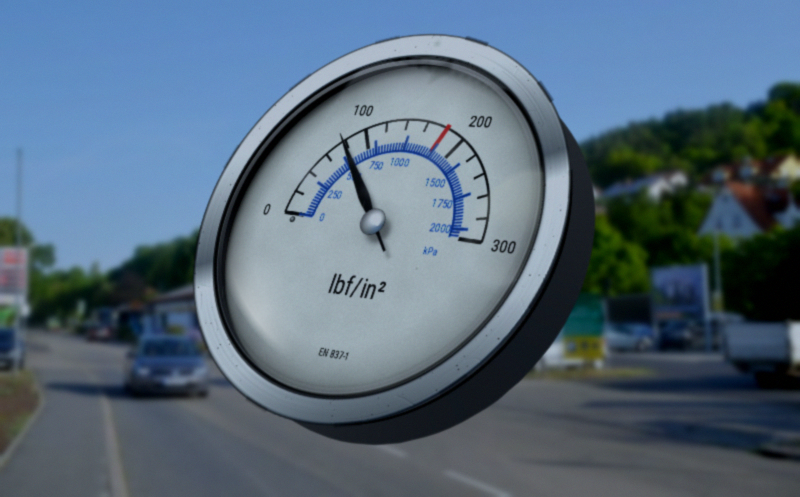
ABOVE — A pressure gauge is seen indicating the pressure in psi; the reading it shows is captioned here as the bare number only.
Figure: 80
